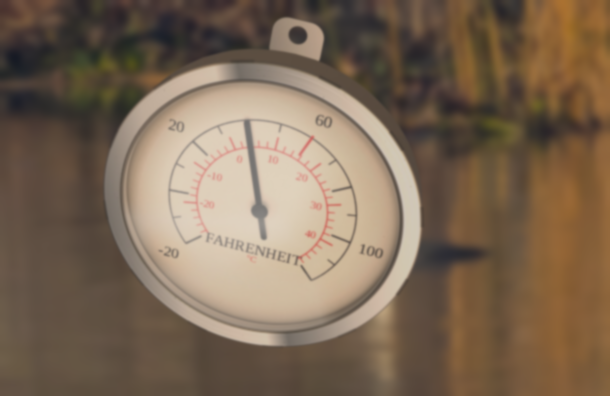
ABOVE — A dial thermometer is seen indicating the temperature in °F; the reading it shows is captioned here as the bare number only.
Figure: 40
